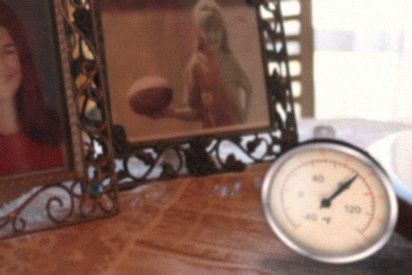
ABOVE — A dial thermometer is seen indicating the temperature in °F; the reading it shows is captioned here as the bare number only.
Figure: 80
